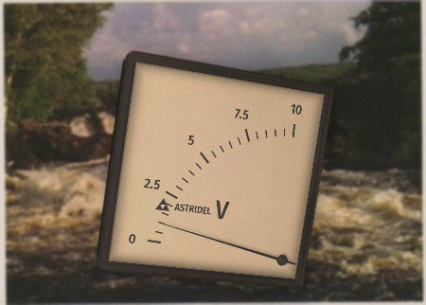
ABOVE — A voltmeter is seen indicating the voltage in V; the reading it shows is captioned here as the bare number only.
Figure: 1
